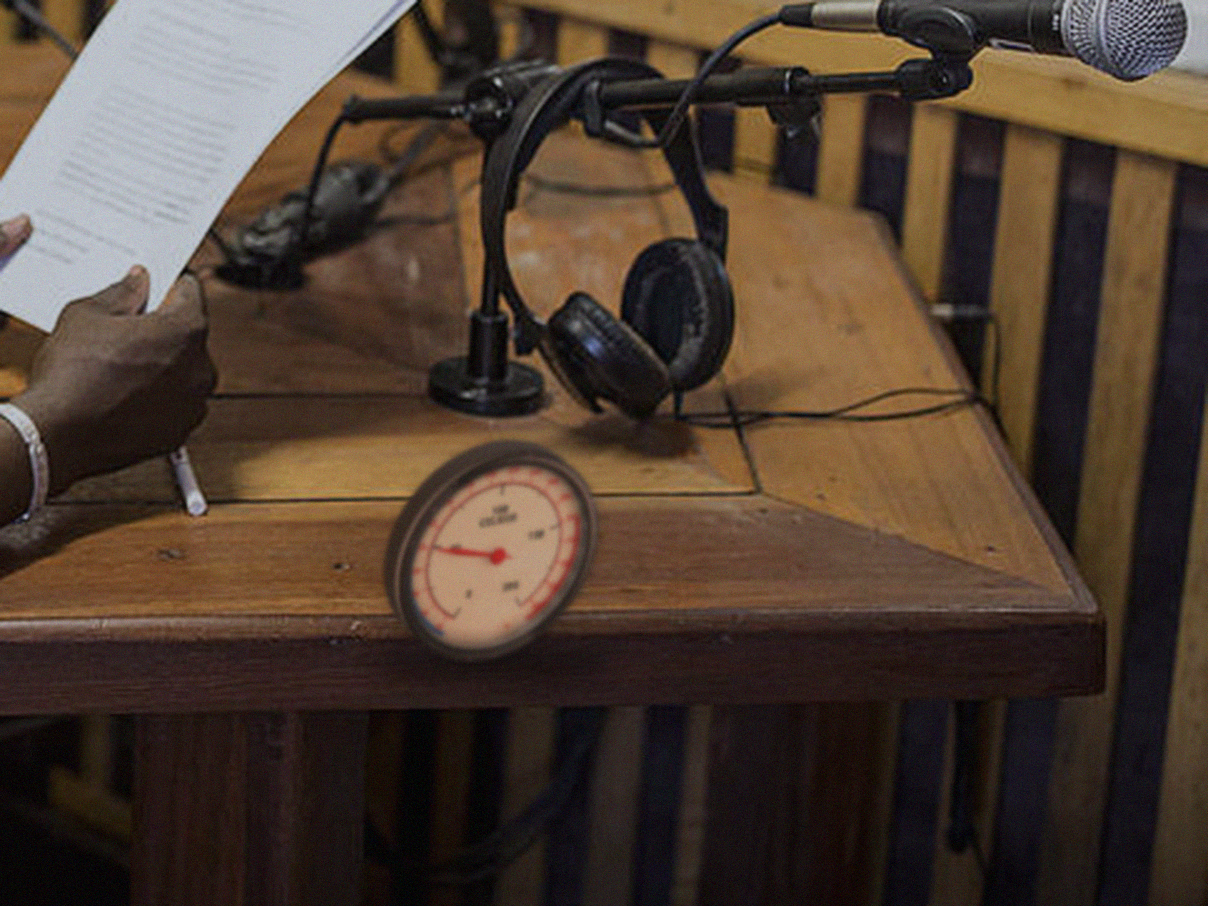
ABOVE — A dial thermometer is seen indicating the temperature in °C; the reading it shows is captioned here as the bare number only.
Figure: 50
